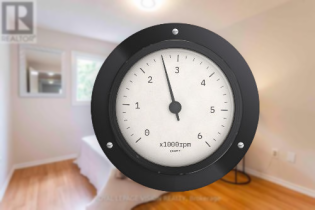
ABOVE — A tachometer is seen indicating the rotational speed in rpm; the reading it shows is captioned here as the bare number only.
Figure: 2600
